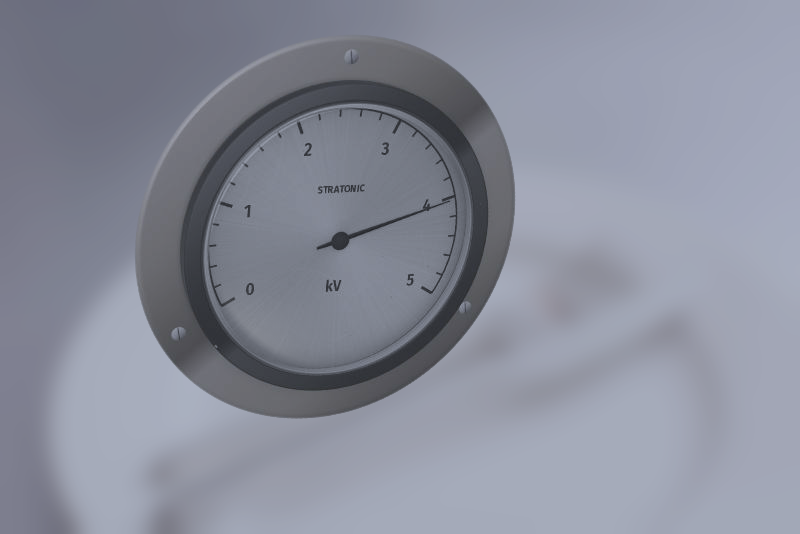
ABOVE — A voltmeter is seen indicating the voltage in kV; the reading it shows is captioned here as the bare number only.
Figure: 4
